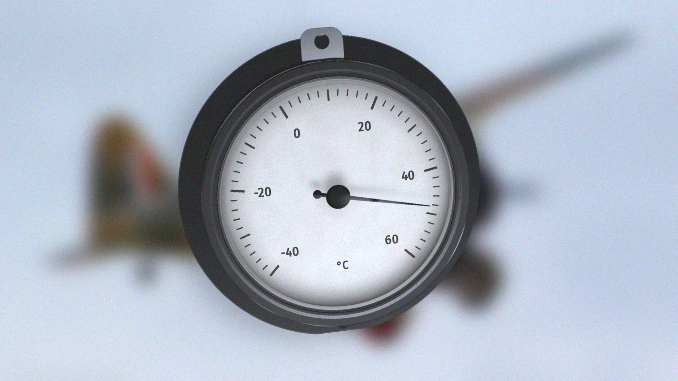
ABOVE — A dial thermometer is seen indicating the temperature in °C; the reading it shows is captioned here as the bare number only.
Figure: 48
